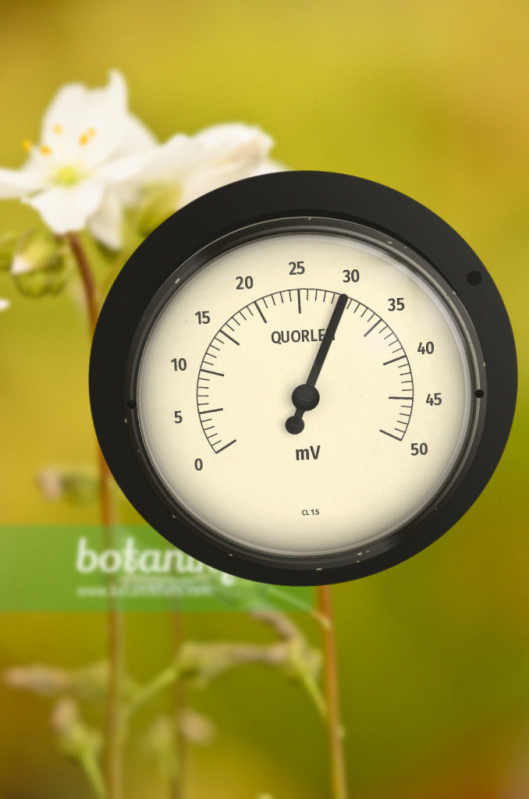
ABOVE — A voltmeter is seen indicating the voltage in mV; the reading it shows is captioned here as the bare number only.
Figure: 30
